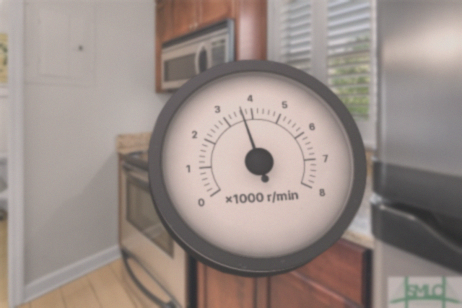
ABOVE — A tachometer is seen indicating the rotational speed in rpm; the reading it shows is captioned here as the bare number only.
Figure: 3600
